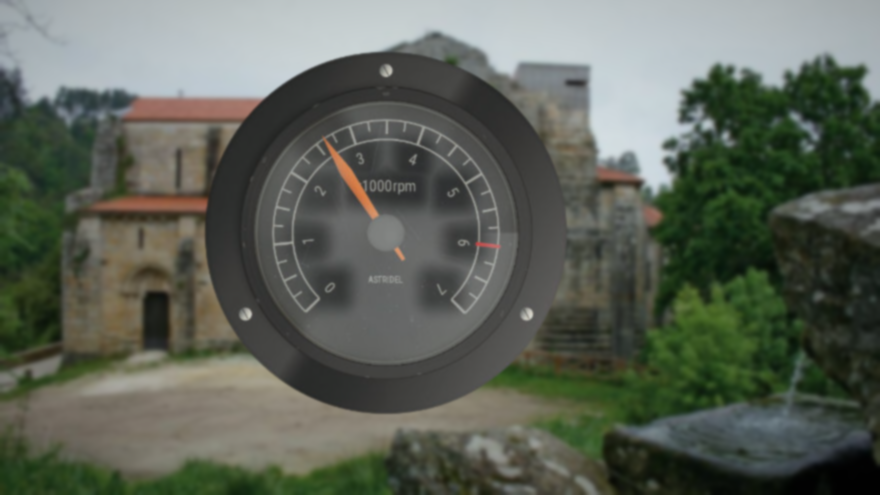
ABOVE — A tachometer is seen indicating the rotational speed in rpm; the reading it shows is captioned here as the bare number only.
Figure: 2625
